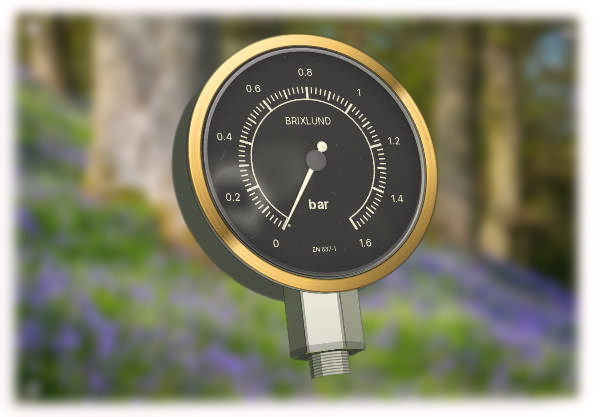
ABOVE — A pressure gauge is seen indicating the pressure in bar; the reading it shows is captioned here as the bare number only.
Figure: 0
